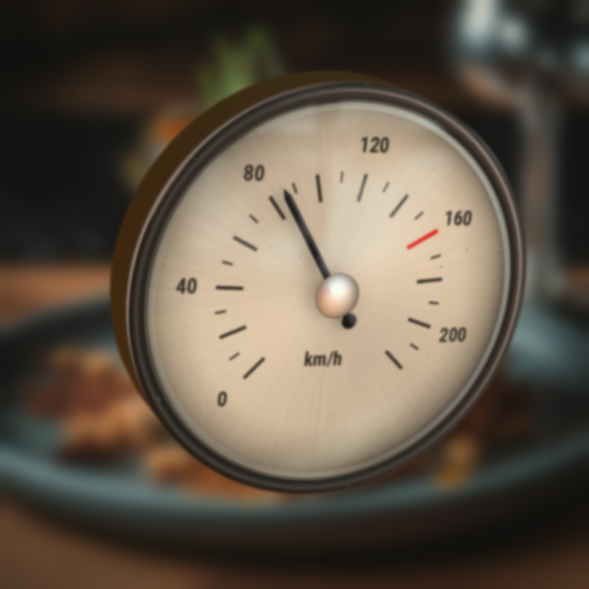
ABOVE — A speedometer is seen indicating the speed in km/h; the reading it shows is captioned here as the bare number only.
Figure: 85
